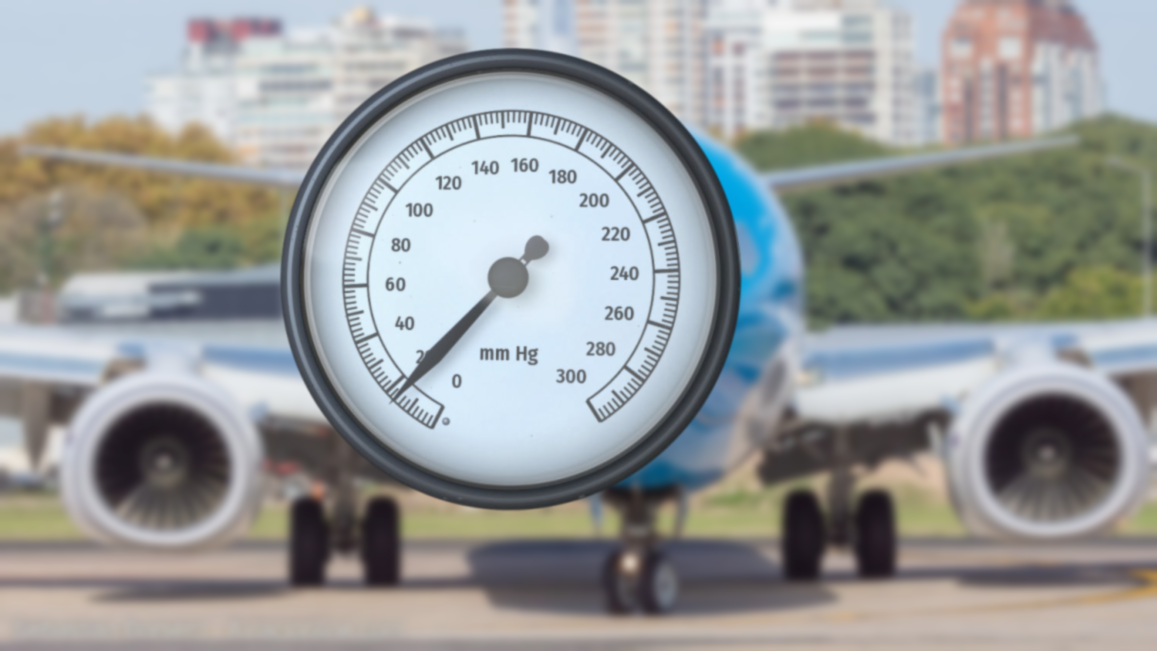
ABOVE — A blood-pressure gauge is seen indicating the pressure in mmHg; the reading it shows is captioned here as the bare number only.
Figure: 16
